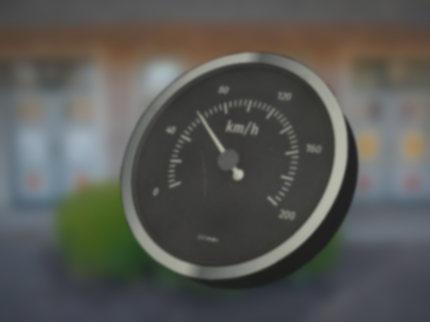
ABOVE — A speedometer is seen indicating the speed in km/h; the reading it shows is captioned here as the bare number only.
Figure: 60
